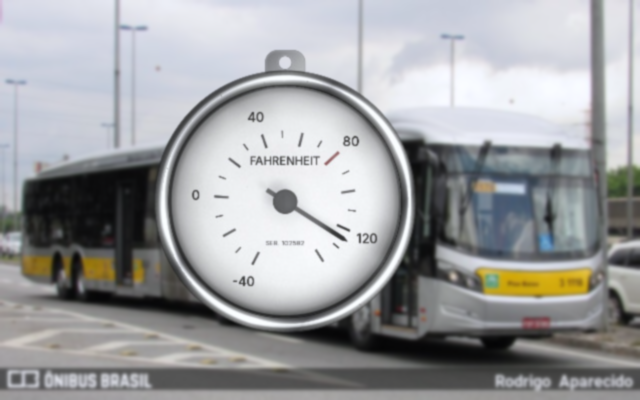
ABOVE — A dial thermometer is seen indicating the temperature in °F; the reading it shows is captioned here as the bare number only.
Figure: 125
